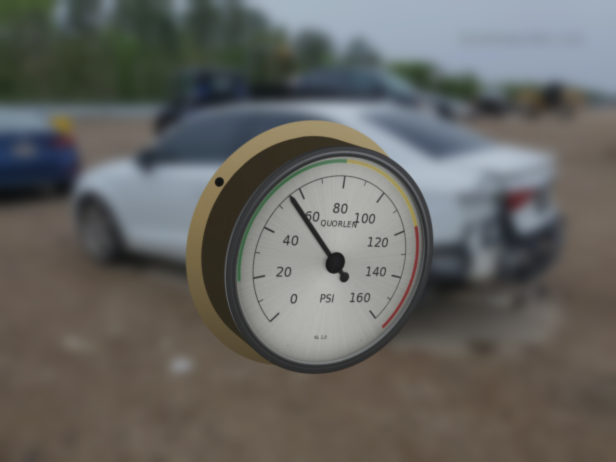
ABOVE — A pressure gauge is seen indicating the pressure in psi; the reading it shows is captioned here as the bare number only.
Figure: 55
